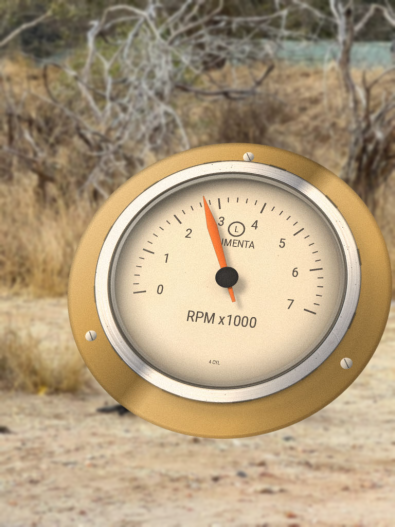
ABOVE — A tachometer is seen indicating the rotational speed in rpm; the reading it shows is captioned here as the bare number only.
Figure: 2700
